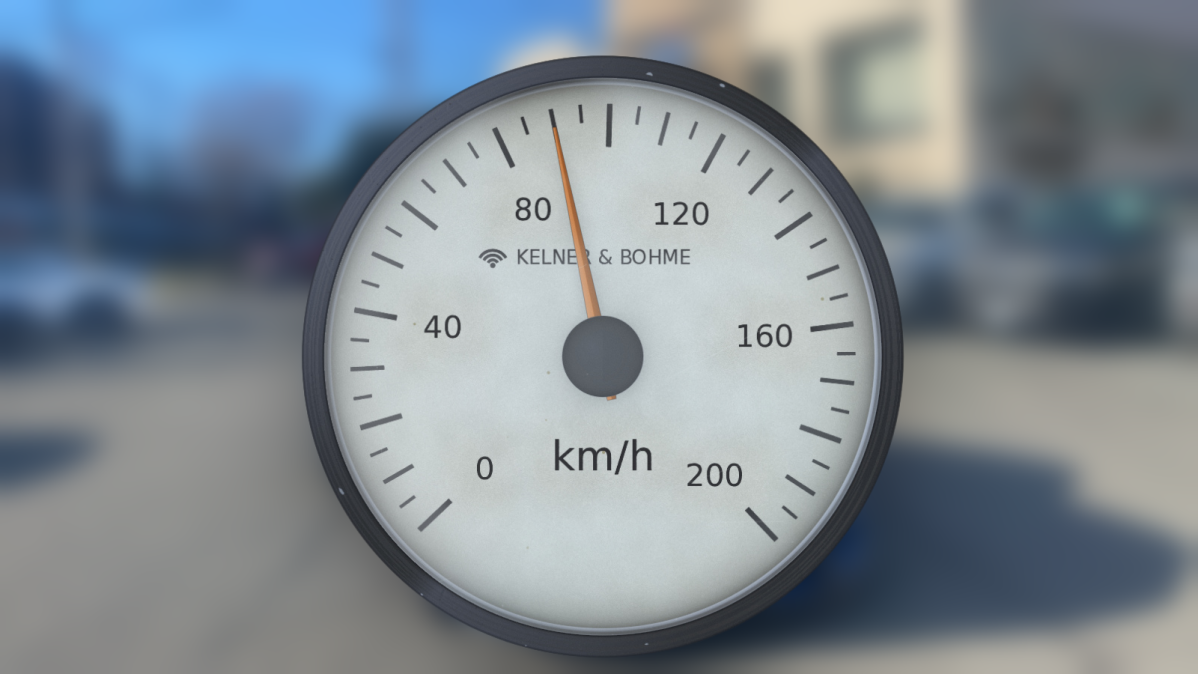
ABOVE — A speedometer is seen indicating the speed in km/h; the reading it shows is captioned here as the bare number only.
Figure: 90
